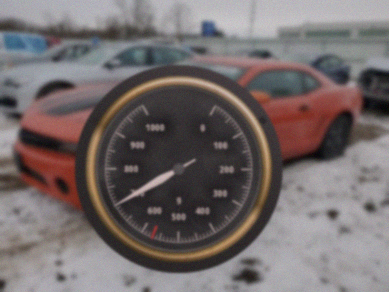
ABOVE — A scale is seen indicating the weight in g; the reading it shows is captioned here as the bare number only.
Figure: 700
